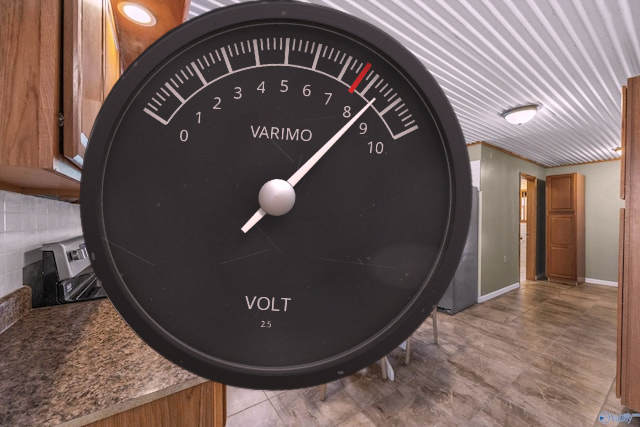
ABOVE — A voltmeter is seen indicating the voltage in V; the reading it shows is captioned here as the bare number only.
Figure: 8.4
